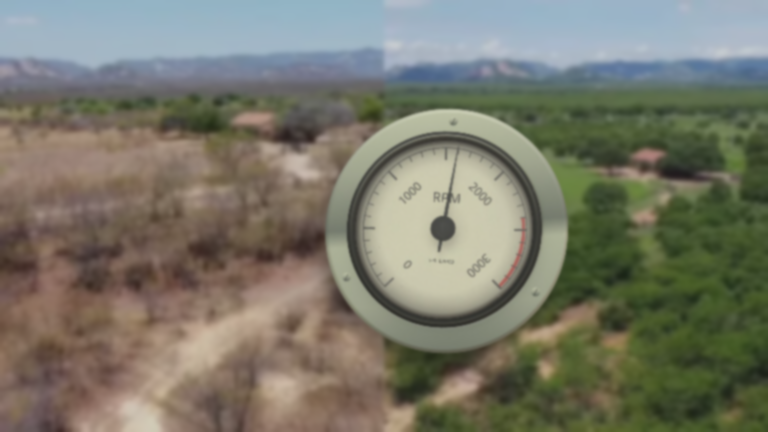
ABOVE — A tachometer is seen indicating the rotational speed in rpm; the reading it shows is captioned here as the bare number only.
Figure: 1600
